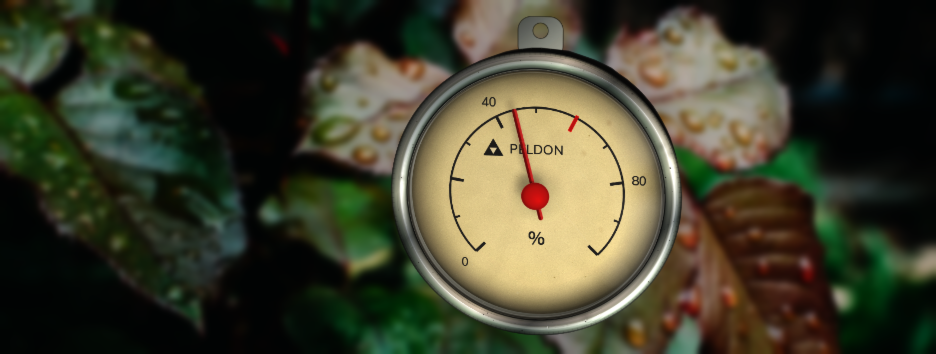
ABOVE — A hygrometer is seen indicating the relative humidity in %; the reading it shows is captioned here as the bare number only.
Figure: 45
